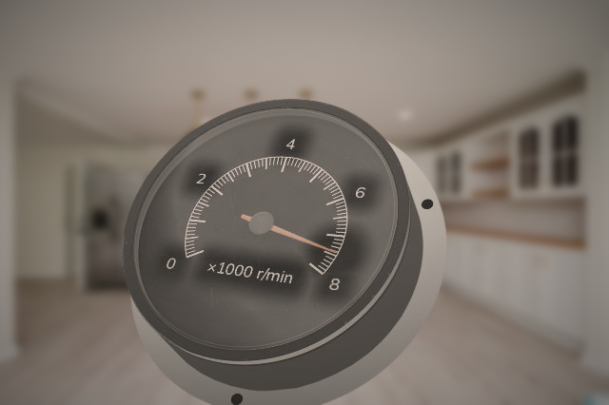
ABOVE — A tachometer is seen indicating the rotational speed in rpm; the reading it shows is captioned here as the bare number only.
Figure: 7500
